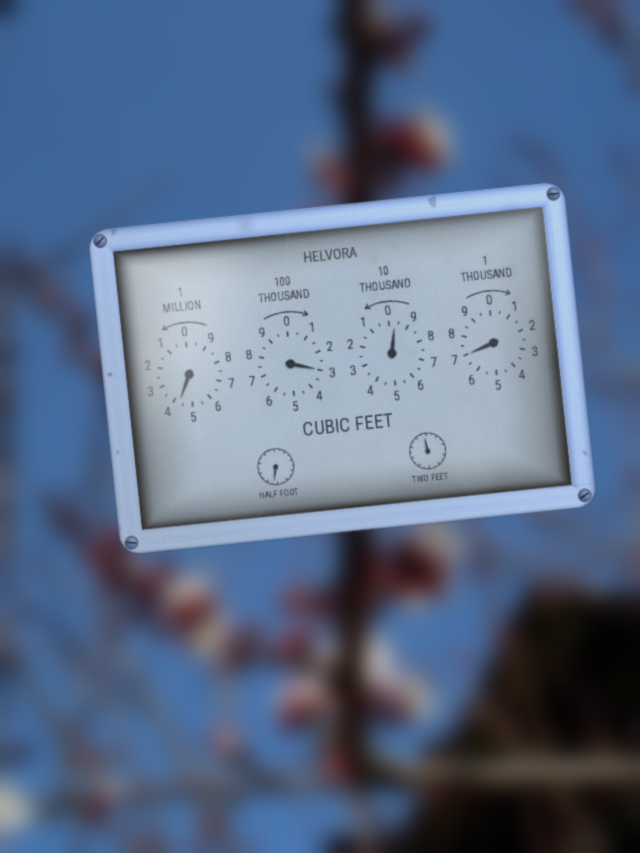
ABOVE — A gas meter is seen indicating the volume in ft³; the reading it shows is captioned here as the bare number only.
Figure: 429700
